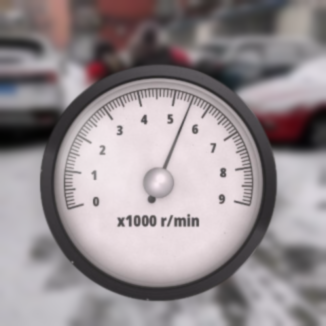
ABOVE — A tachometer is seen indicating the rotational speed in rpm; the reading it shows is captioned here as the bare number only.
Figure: 5500
